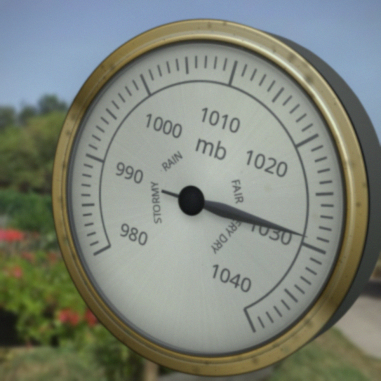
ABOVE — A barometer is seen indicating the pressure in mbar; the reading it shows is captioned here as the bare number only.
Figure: 1029
